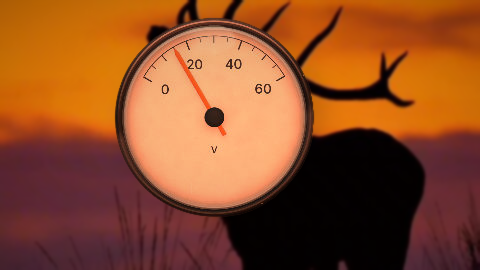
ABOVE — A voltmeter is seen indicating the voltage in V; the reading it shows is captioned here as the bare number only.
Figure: 15
